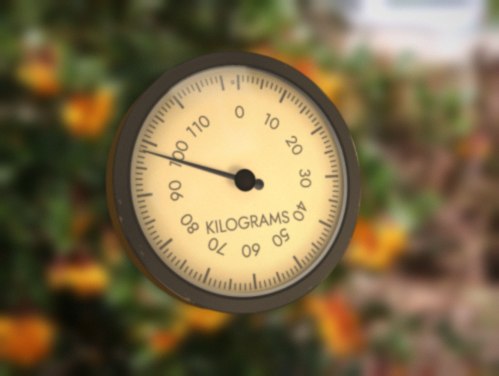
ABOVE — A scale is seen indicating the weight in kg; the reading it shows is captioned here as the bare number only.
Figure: 98
